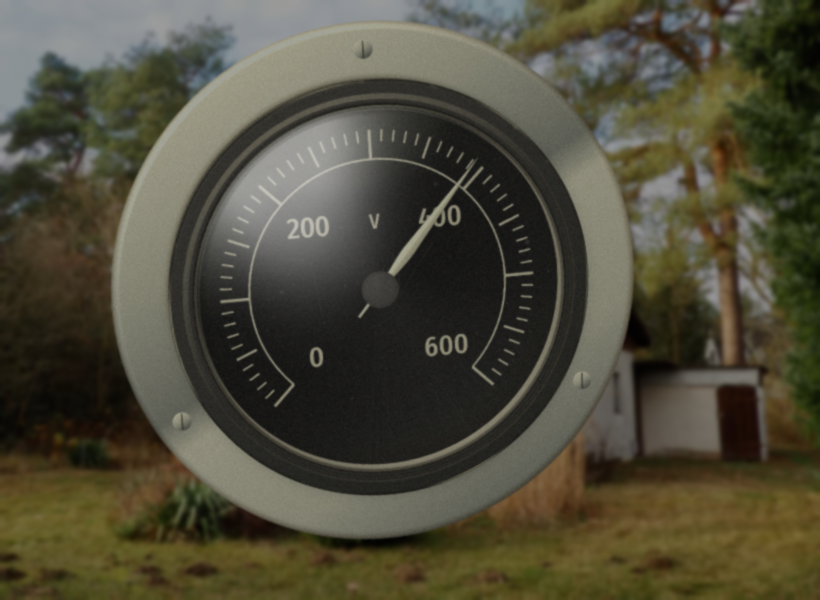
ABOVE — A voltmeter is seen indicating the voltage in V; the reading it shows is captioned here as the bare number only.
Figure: 390
